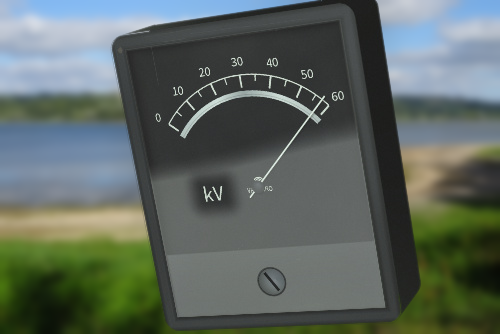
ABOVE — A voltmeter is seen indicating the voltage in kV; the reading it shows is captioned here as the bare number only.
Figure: 57.5
